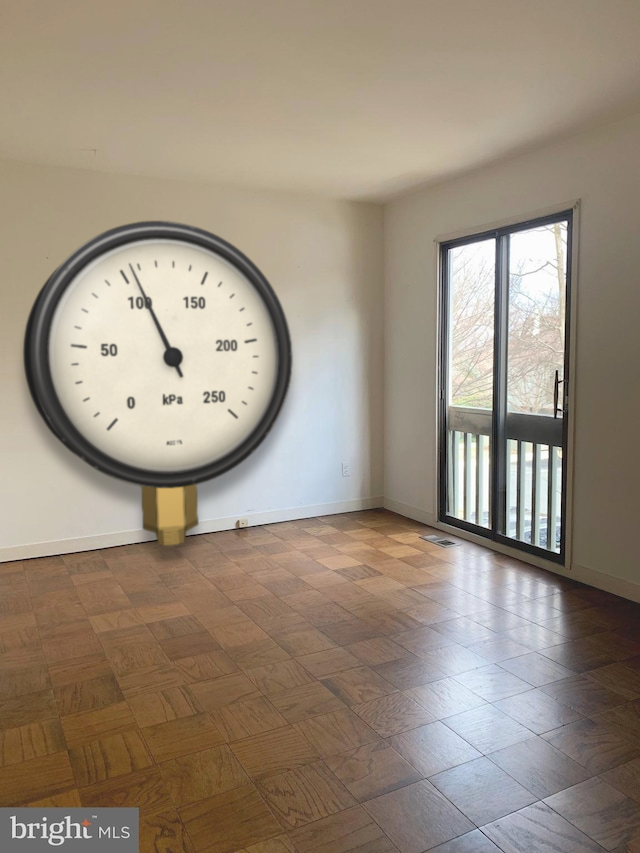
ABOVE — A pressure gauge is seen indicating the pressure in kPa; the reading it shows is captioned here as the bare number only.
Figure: 105
